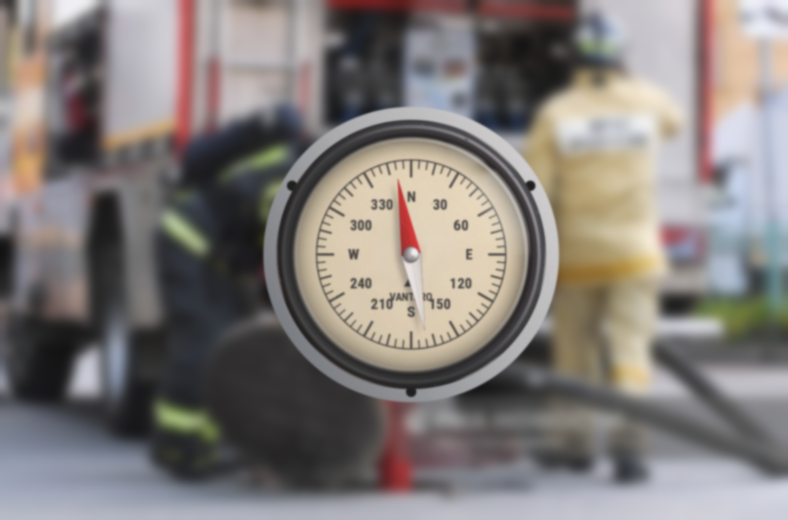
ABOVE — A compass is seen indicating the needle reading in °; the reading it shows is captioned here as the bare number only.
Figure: 350
